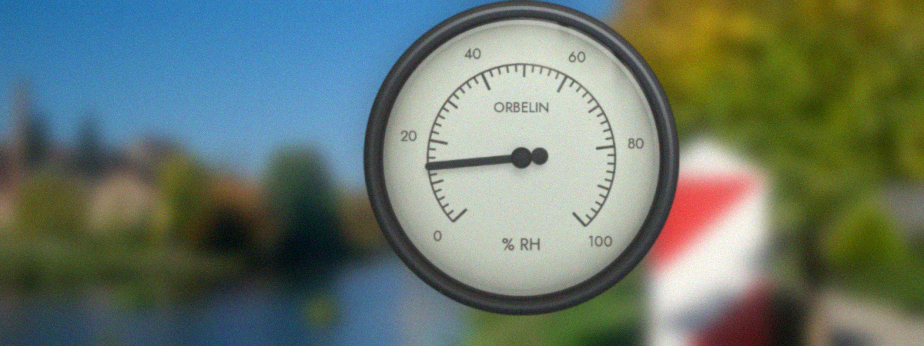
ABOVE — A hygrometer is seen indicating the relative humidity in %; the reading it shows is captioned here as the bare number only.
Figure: 14
